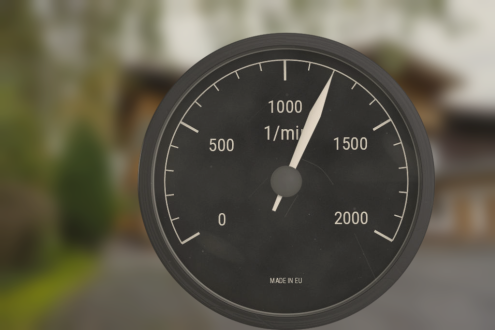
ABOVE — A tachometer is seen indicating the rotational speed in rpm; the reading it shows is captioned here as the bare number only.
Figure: 1200
